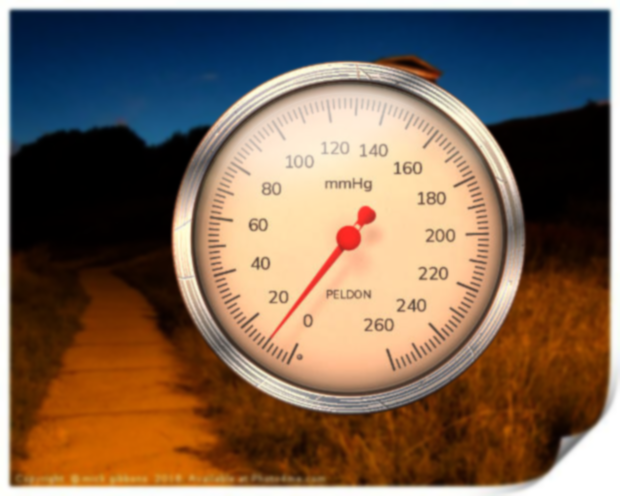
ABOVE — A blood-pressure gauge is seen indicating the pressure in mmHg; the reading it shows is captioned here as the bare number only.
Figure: 10
